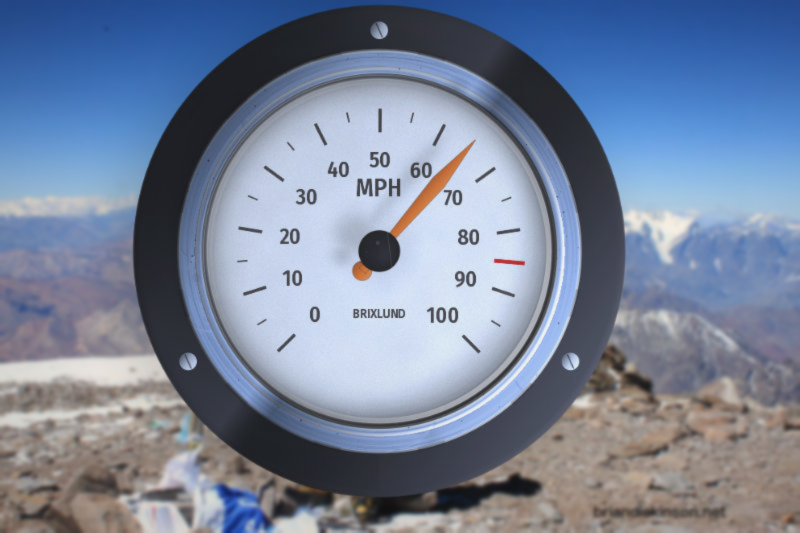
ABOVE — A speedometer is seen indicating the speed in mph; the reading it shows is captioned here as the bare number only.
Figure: 65
